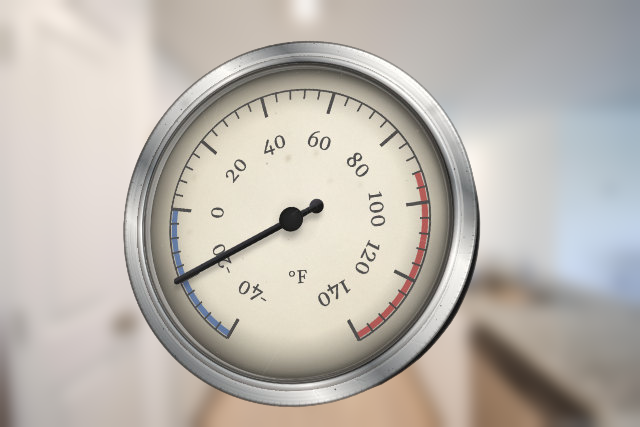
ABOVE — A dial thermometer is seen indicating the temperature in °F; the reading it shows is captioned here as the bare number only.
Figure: -20
